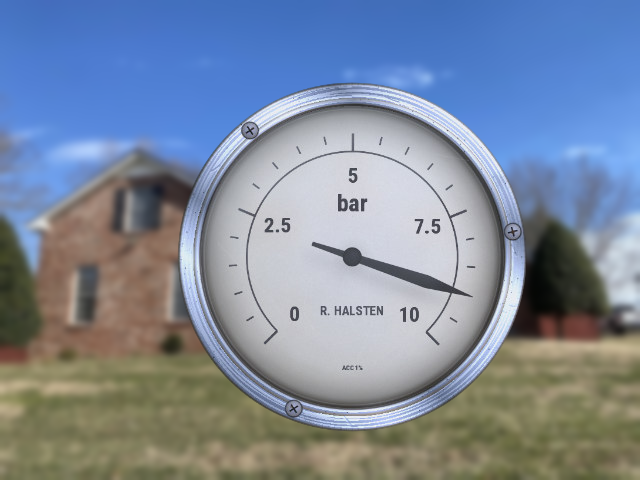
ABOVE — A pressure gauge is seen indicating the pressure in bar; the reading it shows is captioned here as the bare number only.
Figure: 9
